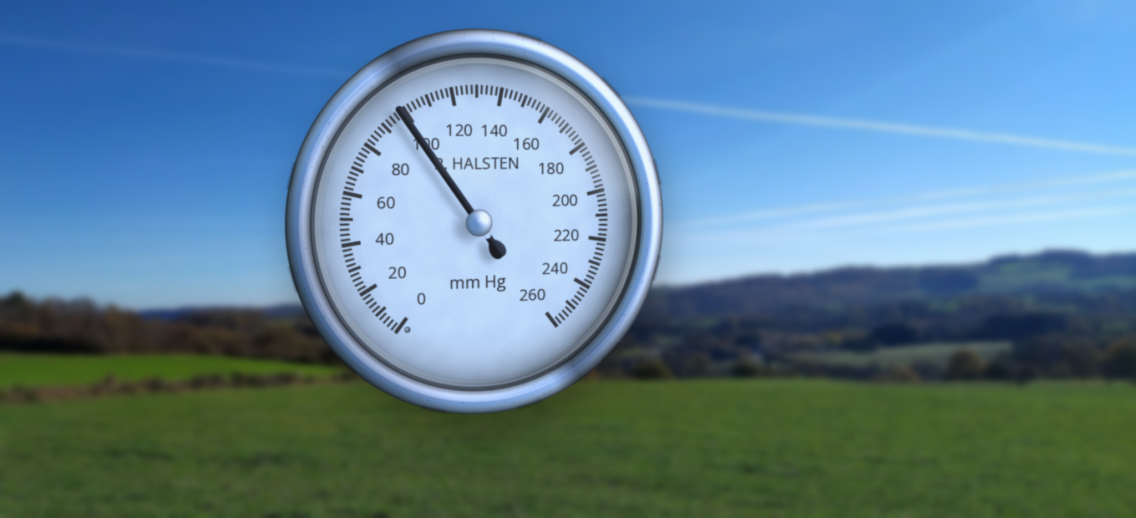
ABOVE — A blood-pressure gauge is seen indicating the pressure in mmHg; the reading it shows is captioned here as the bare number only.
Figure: 98
